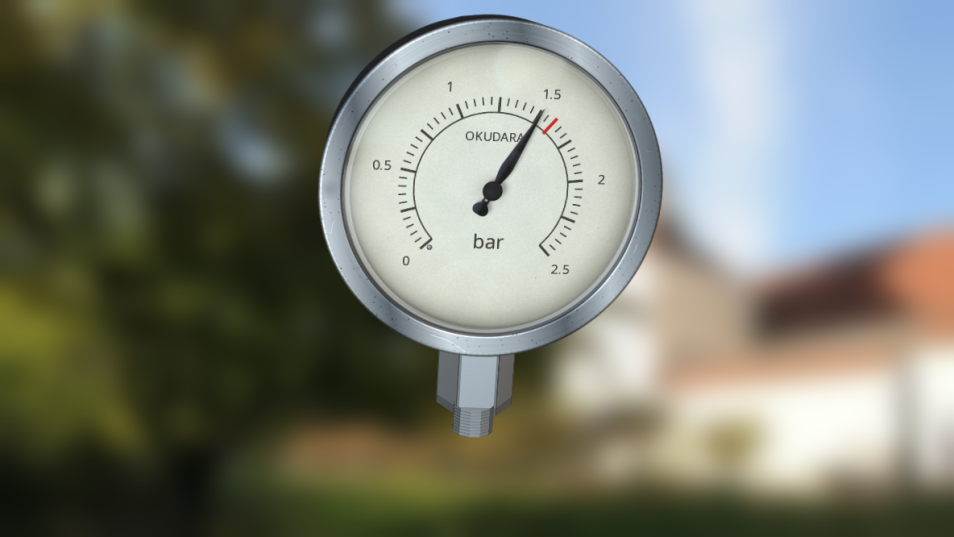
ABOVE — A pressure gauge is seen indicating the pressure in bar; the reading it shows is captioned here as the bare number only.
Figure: 1.5
